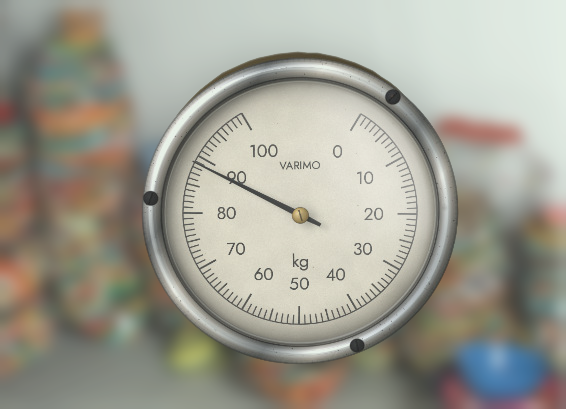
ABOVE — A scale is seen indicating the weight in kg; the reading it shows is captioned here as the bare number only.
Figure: 89
